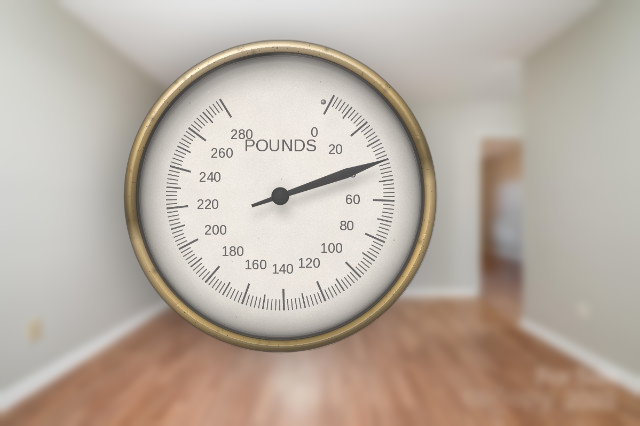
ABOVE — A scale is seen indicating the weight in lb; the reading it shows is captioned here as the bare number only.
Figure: 40
